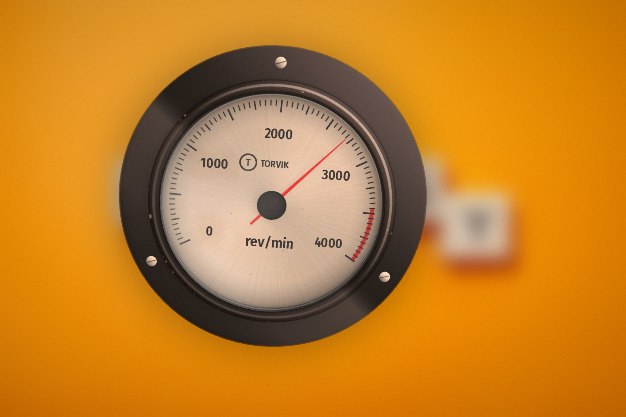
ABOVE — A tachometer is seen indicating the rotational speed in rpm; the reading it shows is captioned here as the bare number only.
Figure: 2700
